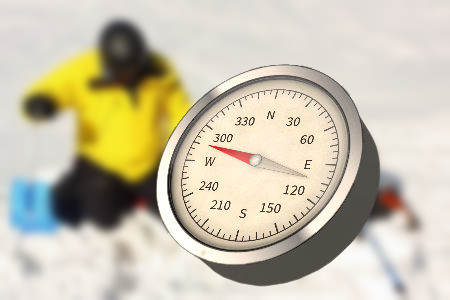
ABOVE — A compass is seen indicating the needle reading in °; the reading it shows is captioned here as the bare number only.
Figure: 285
